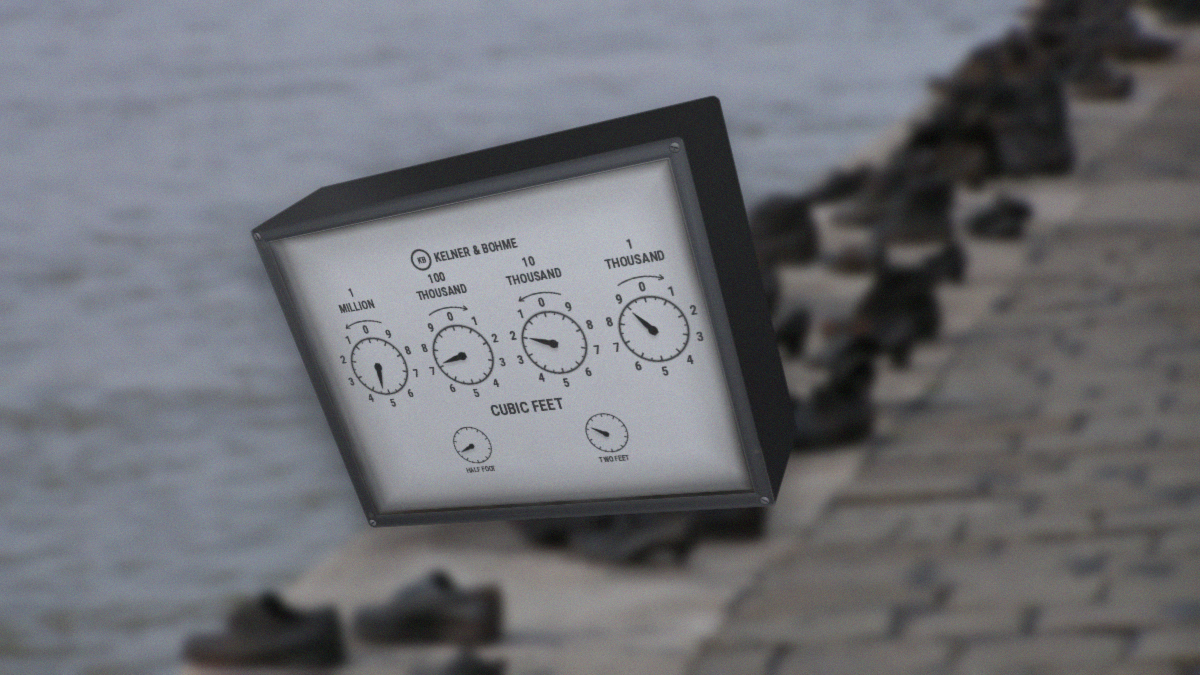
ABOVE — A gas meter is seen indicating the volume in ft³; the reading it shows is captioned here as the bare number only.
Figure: 471900
